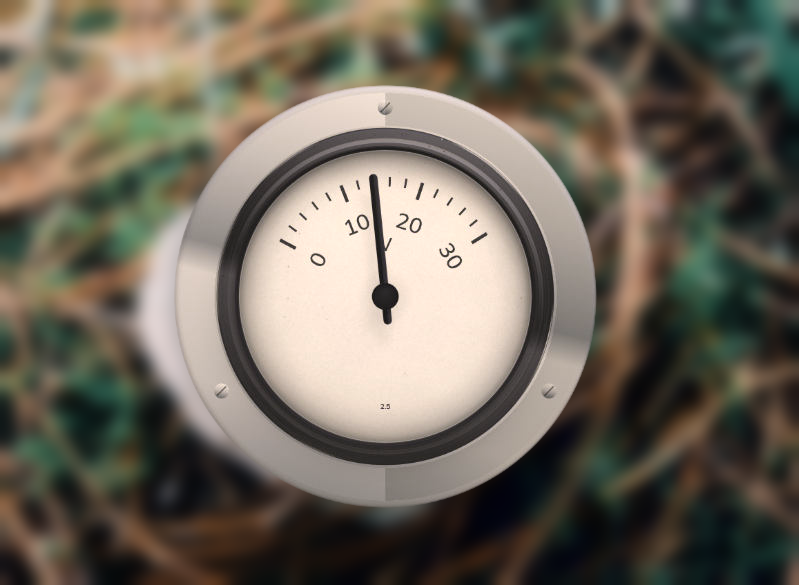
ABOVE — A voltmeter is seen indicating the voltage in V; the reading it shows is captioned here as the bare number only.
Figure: 14
